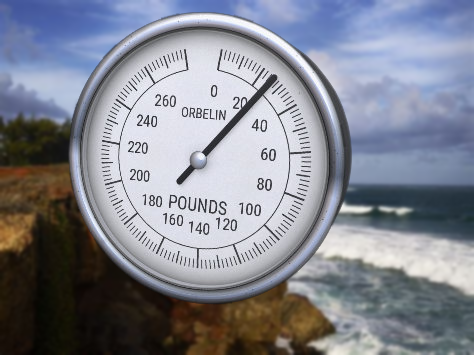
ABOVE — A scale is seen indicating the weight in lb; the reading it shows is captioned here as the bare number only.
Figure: 26
